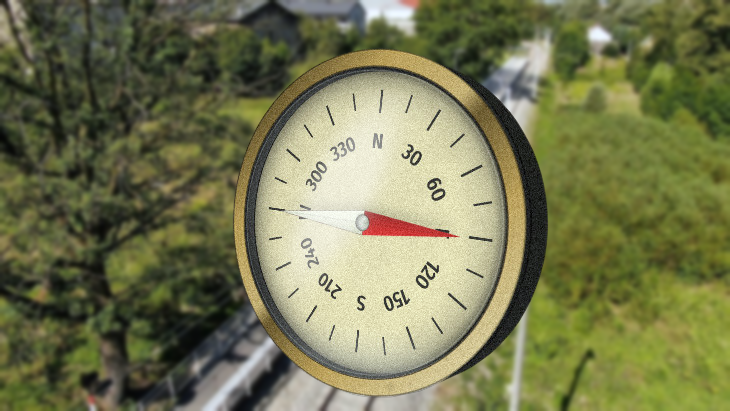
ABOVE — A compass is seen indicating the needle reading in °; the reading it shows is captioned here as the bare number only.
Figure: 90
